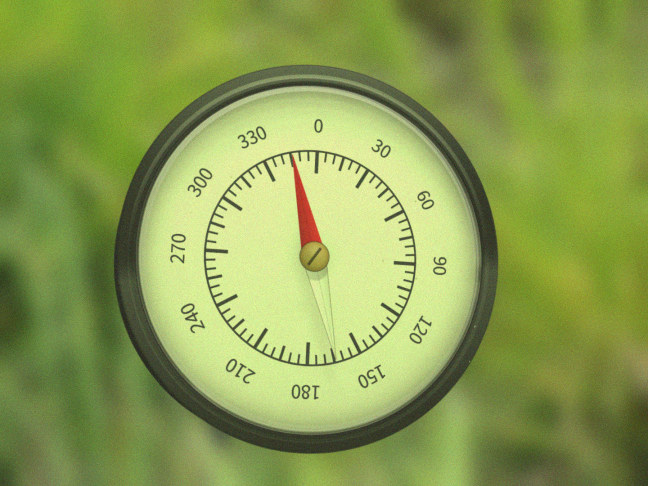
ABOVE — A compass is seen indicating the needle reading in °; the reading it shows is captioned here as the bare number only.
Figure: 345
